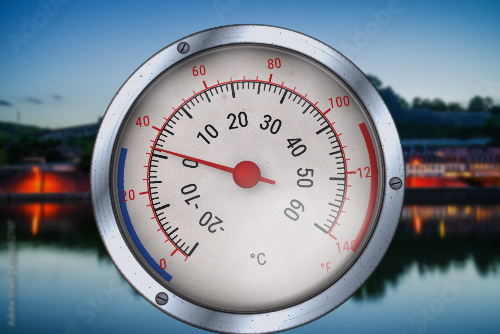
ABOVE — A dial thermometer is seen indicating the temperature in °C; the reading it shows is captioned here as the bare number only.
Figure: 1
